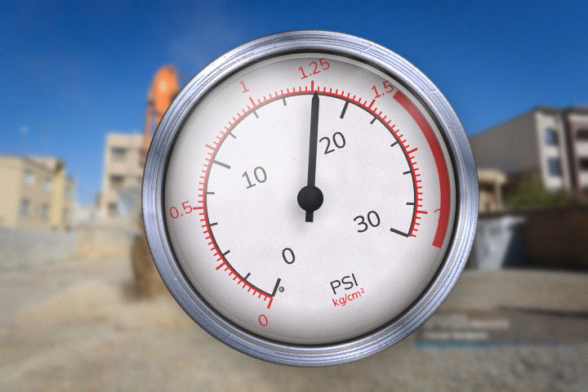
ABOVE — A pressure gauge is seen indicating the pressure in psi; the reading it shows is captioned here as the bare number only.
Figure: 18
